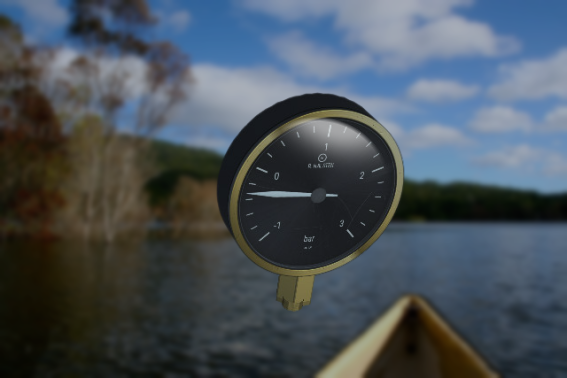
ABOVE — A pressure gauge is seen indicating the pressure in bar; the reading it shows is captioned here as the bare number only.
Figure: -0.3
